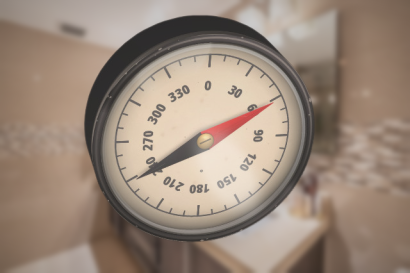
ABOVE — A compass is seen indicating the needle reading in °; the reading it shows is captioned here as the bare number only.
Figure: 60
